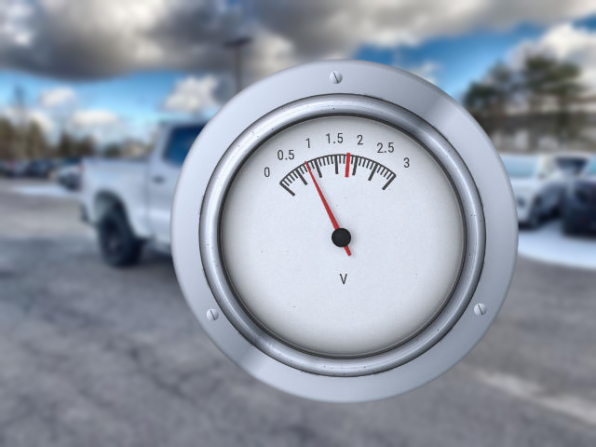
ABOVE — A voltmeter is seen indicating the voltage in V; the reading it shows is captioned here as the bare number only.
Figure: 0.8
